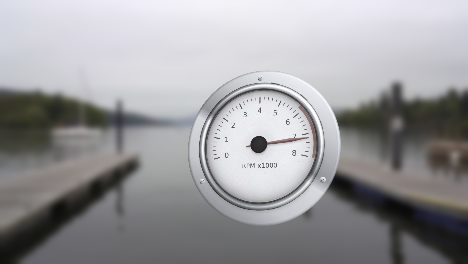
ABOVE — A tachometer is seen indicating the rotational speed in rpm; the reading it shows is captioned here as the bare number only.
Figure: 7200
